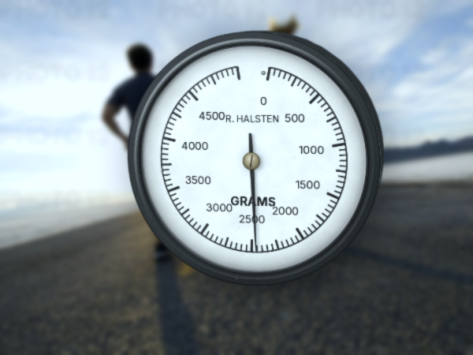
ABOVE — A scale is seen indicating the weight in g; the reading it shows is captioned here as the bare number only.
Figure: 2450
